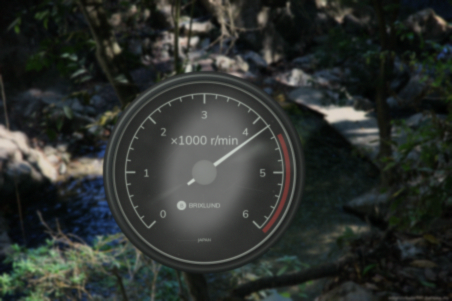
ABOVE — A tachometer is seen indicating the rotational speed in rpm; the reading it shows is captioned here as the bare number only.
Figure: 4200
